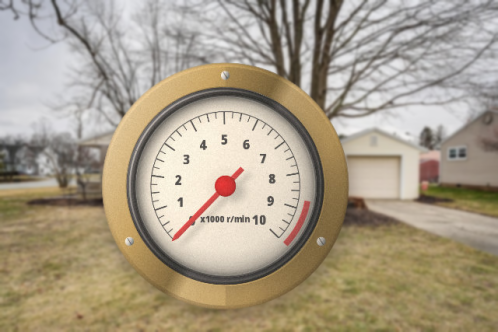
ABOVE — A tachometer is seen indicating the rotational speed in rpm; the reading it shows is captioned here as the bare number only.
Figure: 0
